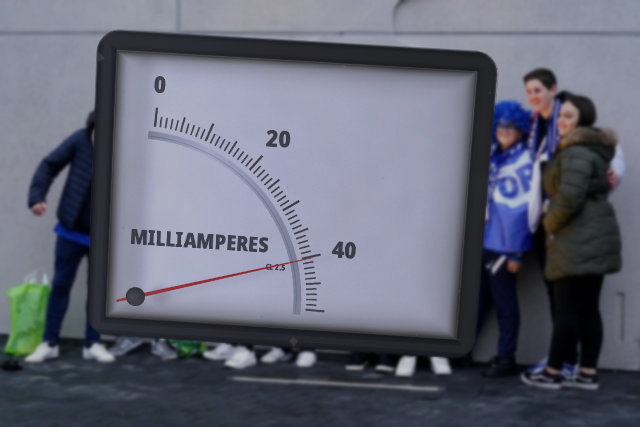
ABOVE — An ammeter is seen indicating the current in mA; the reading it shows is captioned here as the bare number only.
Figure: 40
